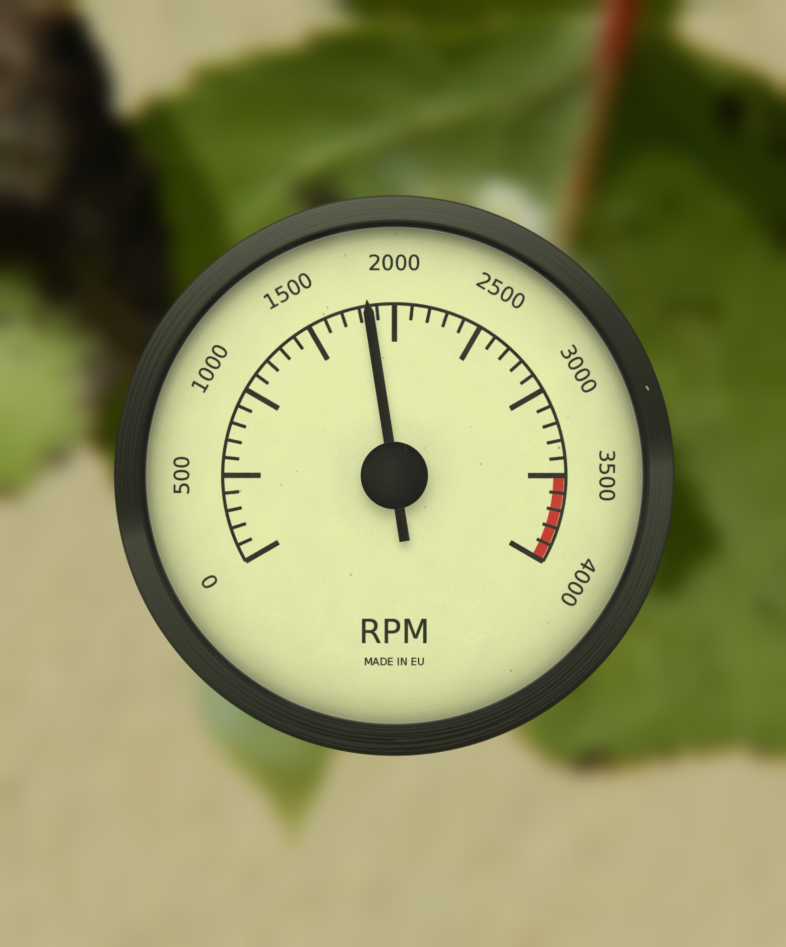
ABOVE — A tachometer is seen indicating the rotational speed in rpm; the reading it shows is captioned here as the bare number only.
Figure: 1850
